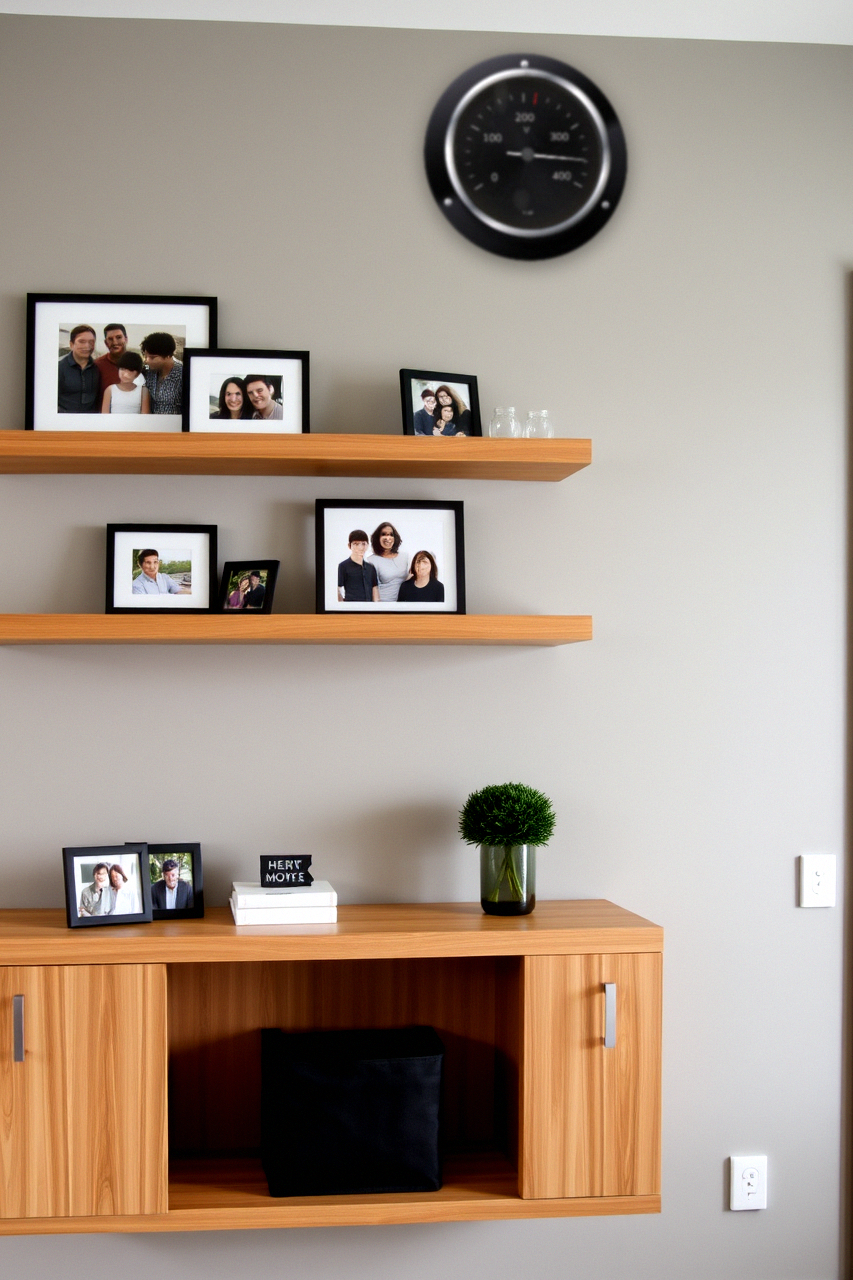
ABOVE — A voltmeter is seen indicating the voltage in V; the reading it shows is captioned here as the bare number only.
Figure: 360
